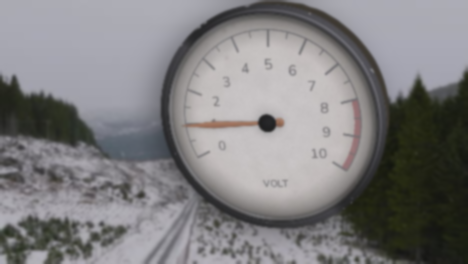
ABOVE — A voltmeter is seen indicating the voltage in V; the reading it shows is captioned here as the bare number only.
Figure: 1
